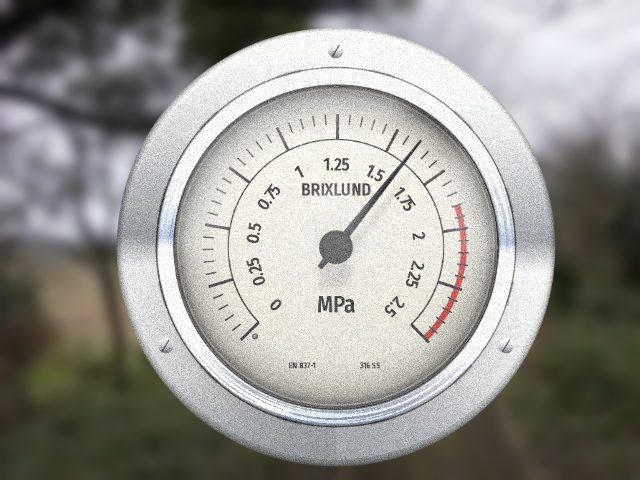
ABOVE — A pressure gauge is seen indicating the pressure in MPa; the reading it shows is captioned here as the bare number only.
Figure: 1.6
